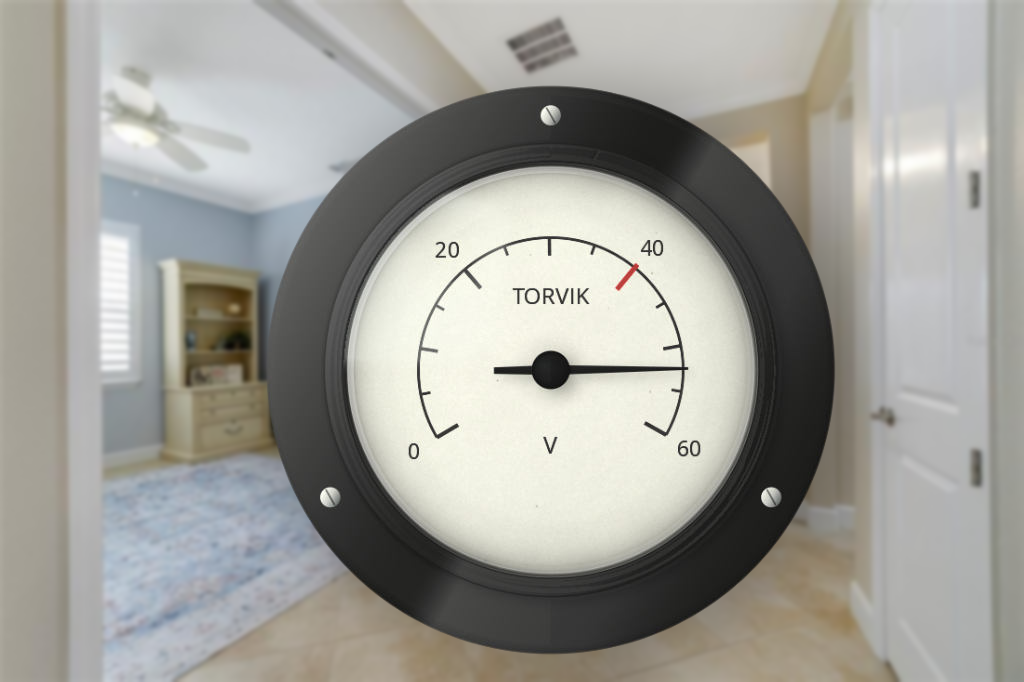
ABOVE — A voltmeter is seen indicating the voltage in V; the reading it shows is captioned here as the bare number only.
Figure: 52.5
